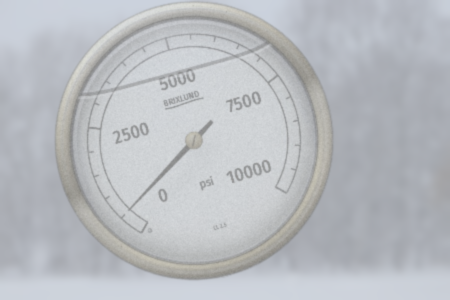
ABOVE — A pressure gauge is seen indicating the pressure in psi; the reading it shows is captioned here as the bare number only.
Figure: 500
